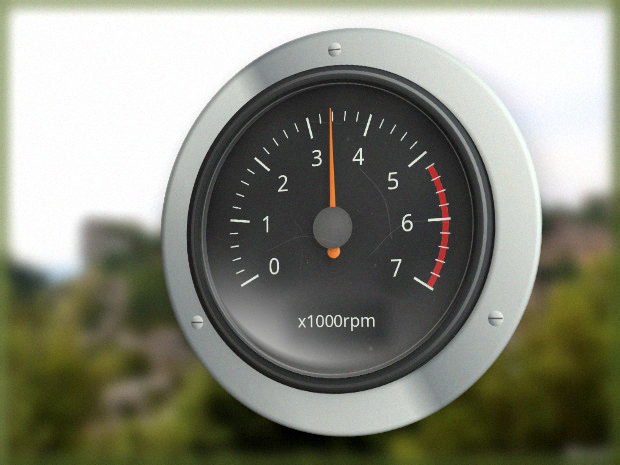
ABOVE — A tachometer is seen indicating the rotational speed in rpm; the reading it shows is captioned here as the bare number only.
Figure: 3400
